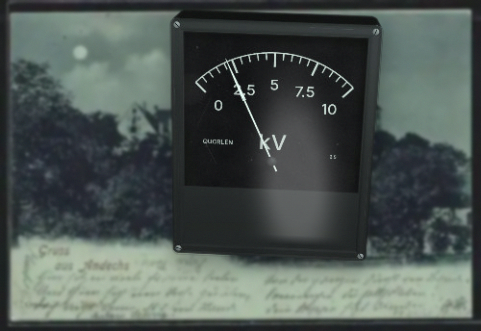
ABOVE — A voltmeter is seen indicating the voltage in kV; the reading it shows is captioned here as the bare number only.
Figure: 2.25
